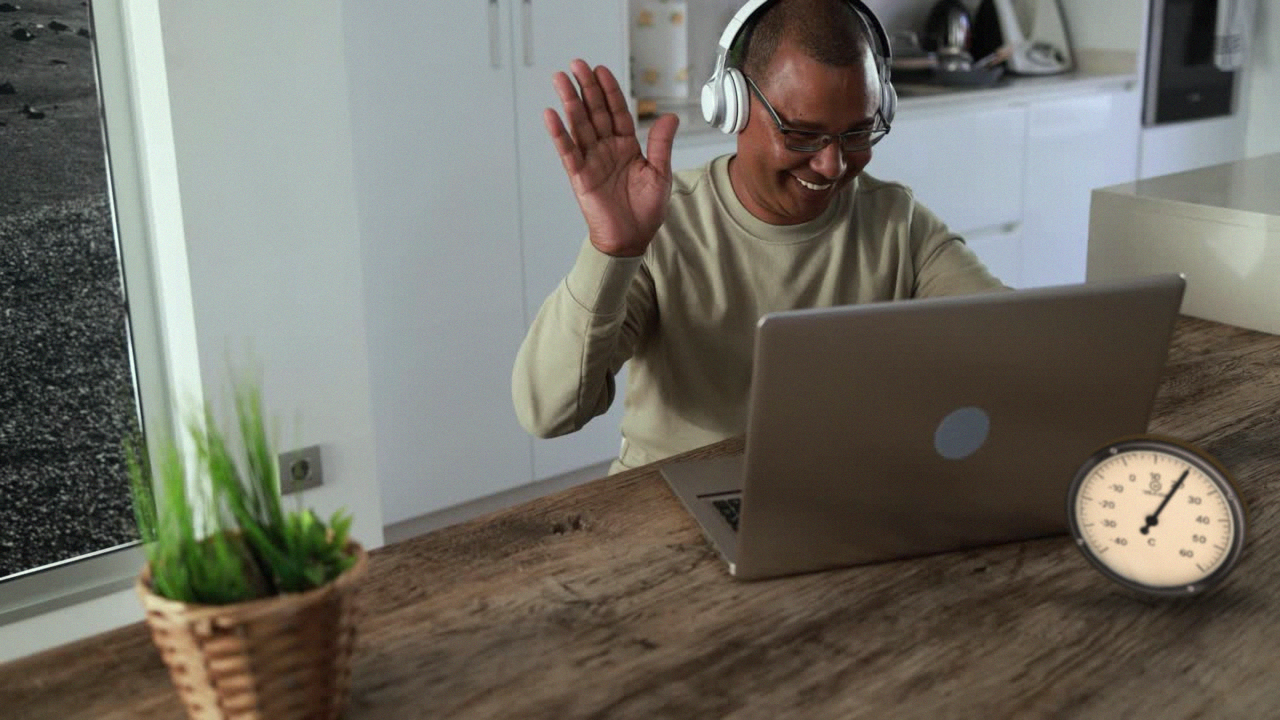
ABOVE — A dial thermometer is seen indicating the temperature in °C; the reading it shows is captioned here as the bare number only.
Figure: 20
